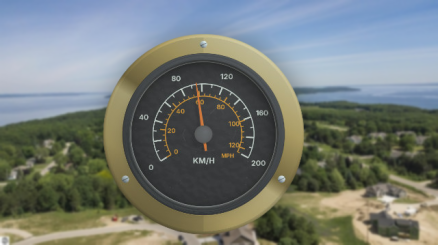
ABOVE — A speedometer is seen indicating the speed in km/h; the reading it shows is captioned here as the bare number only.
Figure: 95
